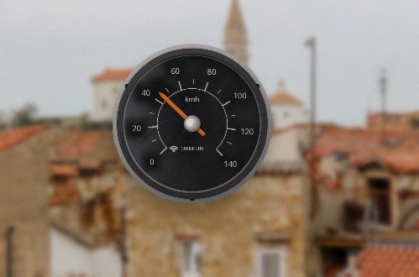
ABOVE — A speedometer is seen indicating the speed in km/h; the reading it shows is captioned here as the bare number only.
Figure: 45
